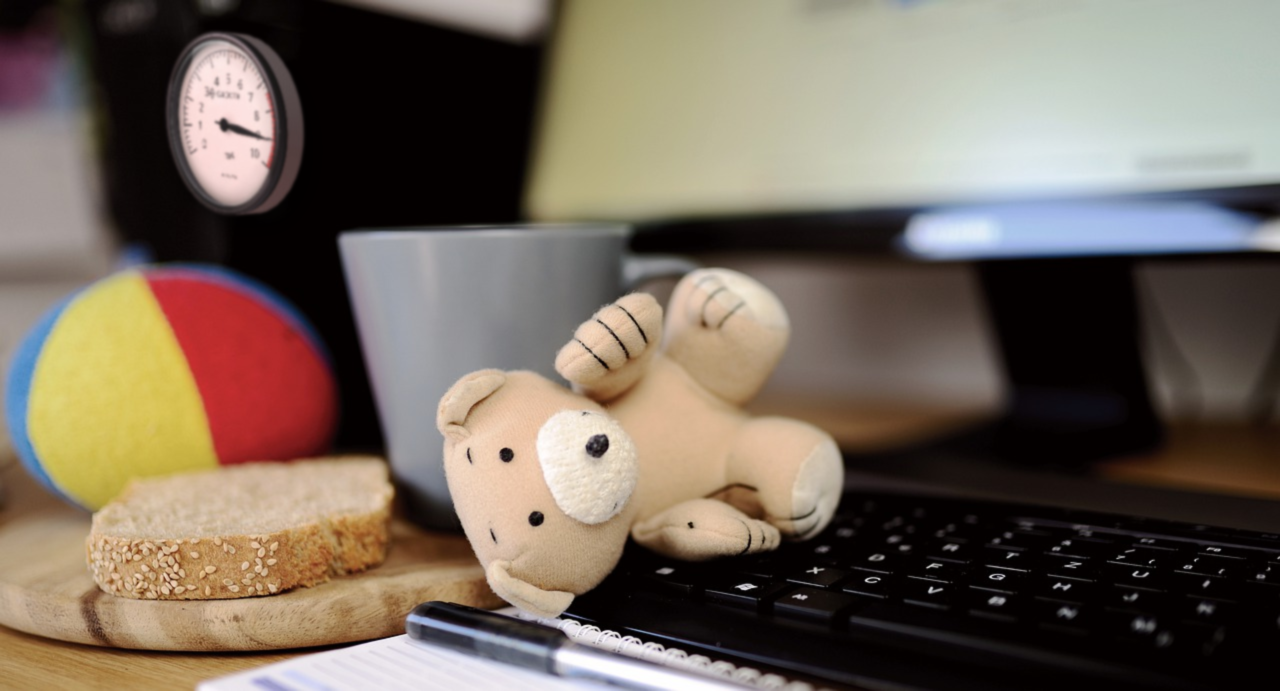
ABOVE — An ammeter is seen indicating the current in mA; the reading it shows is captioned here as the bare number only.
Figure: 9
